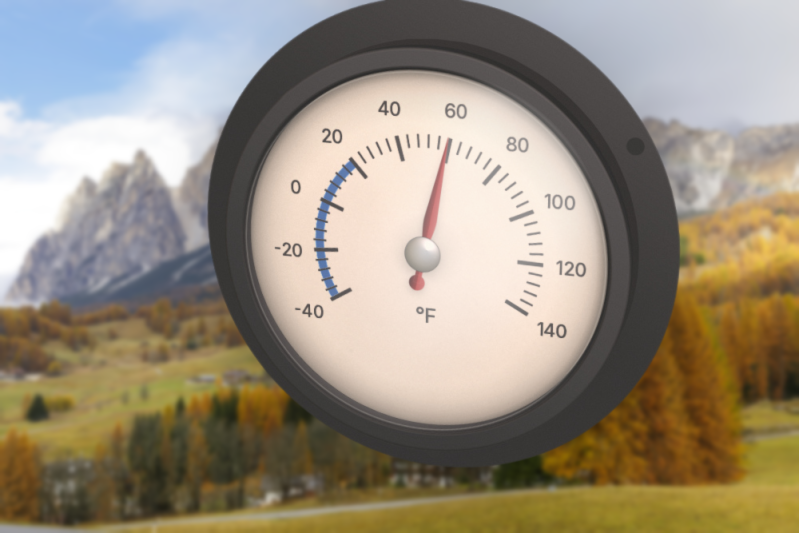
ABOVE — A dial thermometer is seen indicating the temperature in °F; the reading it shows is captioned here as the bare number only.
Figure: 60
